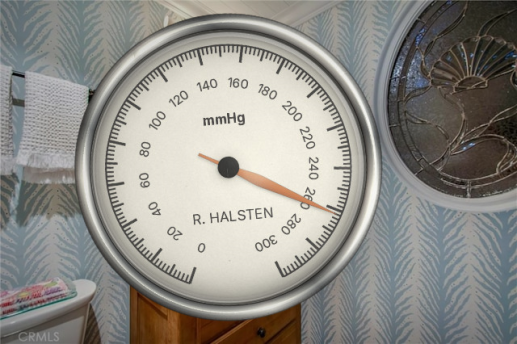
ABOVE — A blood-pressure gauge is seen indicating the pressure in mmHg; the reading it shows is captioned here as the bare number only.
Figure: 262
